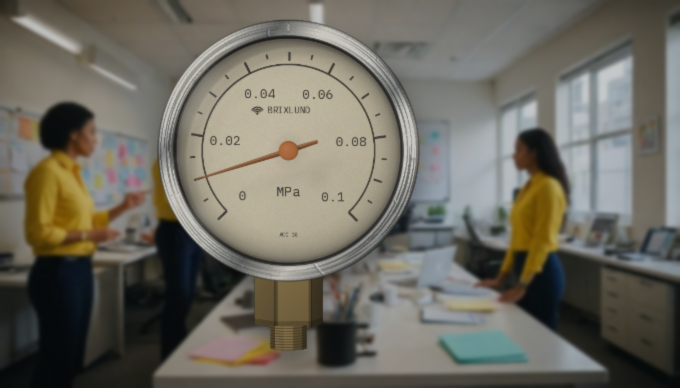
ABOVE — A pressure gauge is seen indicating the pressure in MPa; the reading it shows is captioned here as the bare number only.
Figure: 0.01
